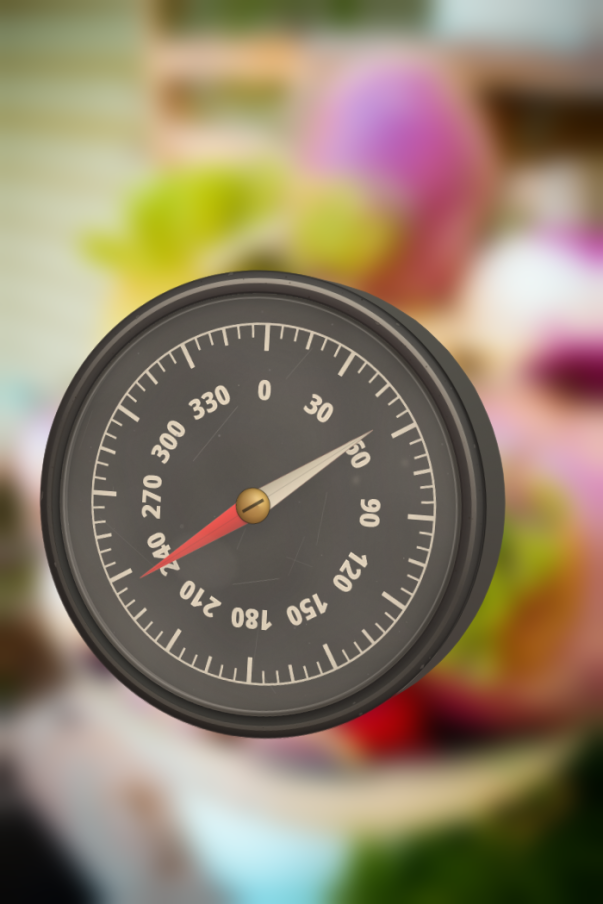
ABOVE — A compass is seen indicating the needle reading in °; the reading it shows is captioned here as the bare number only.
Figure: 235
